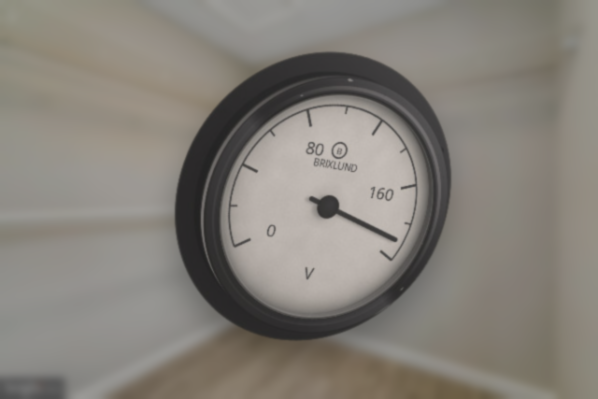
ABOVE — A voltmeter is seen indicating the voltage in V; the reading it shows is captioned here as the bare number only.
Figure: 190
